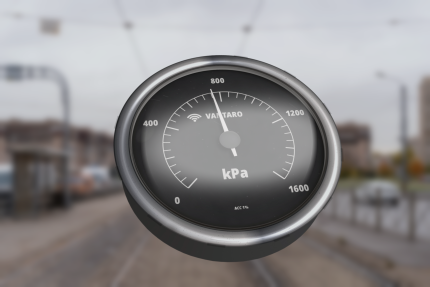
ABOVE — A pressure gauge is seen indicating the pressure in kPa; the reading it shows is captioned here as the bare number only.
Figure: 750
